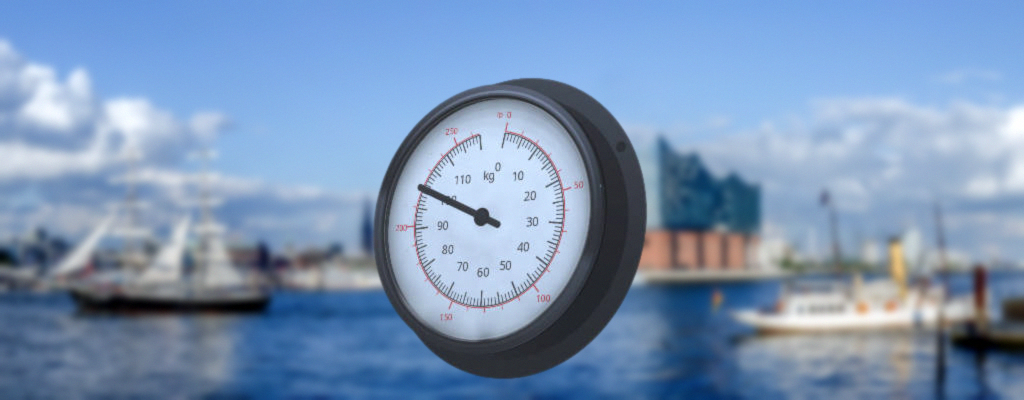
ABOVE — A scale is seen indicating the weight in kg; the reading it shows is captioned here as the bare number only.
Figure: 100
